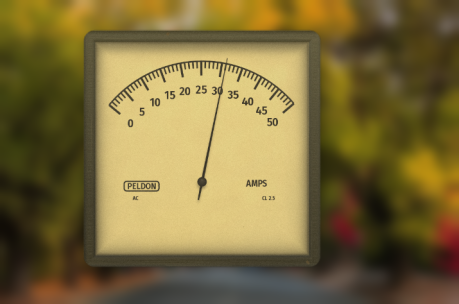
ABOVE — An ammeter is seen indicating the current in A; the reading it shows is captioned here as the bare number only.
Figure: 31
